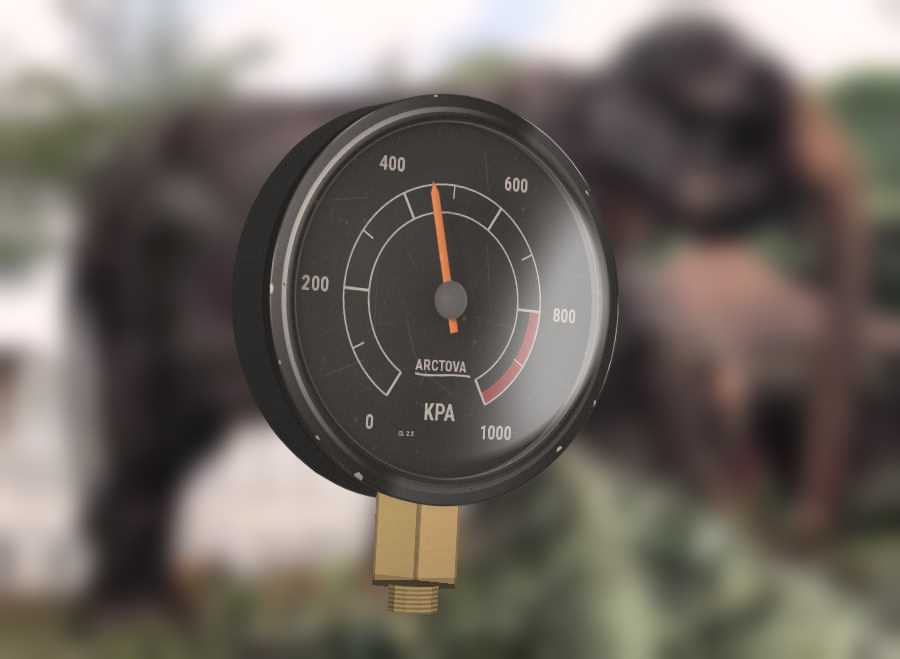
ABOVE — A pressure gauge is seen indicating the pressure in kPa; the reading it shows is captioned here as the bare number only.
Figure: 450
